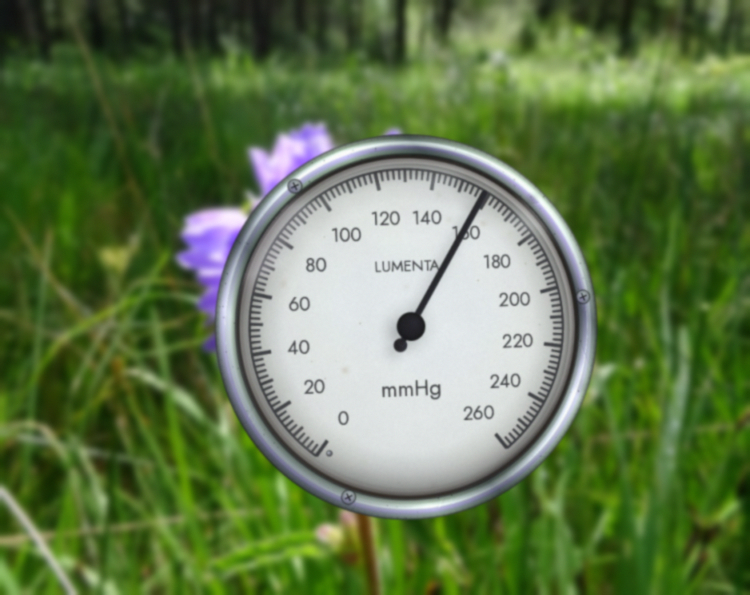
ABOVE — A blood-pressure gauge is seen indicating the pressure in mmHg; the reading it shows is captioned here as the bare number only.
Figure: 158
